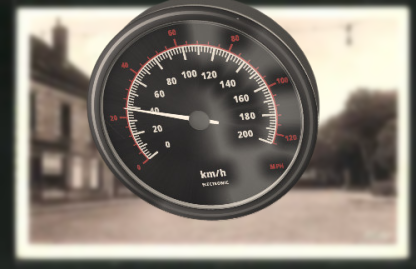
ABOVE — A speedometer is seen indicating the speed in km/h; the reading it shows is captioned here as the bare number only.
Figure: 40
